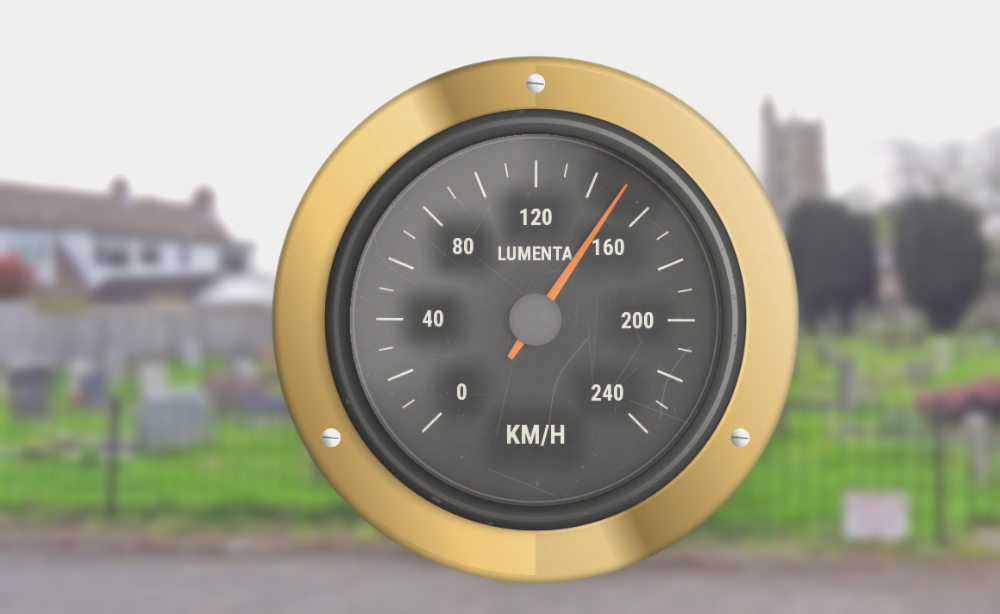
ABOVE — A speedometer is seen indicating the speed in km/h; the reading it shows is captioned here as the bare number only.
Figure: 150
